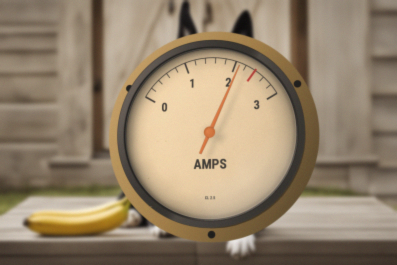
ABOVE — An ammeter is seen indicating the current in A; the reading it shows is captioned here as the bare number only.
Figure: 2.1
